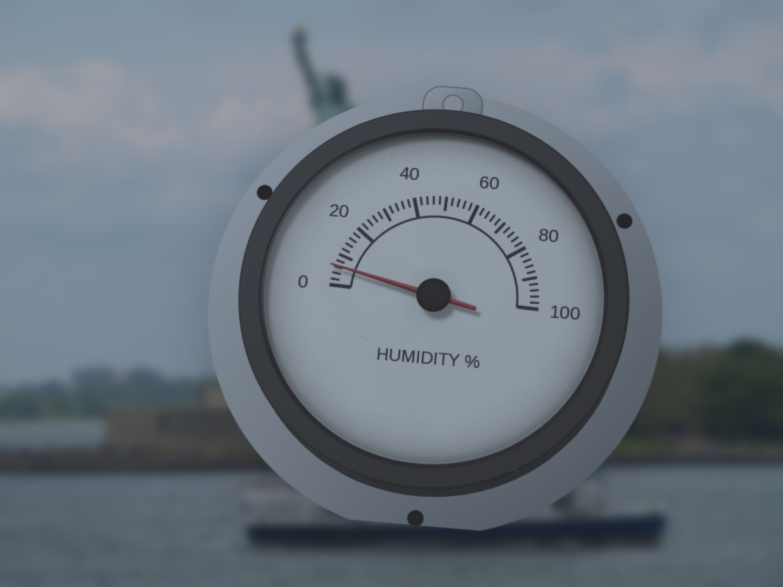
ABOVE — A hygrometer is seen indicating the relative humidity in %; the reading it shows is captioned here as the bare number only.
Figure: 6
